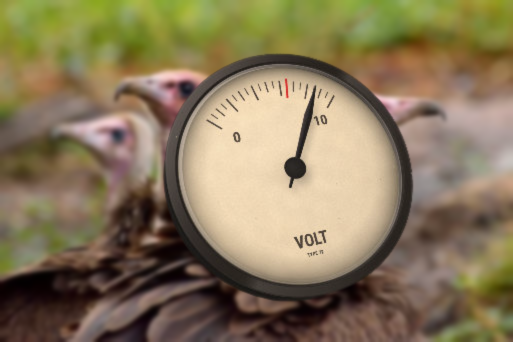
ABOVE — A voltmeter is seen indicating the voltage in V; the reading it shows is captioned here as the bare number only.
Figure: 8.5
